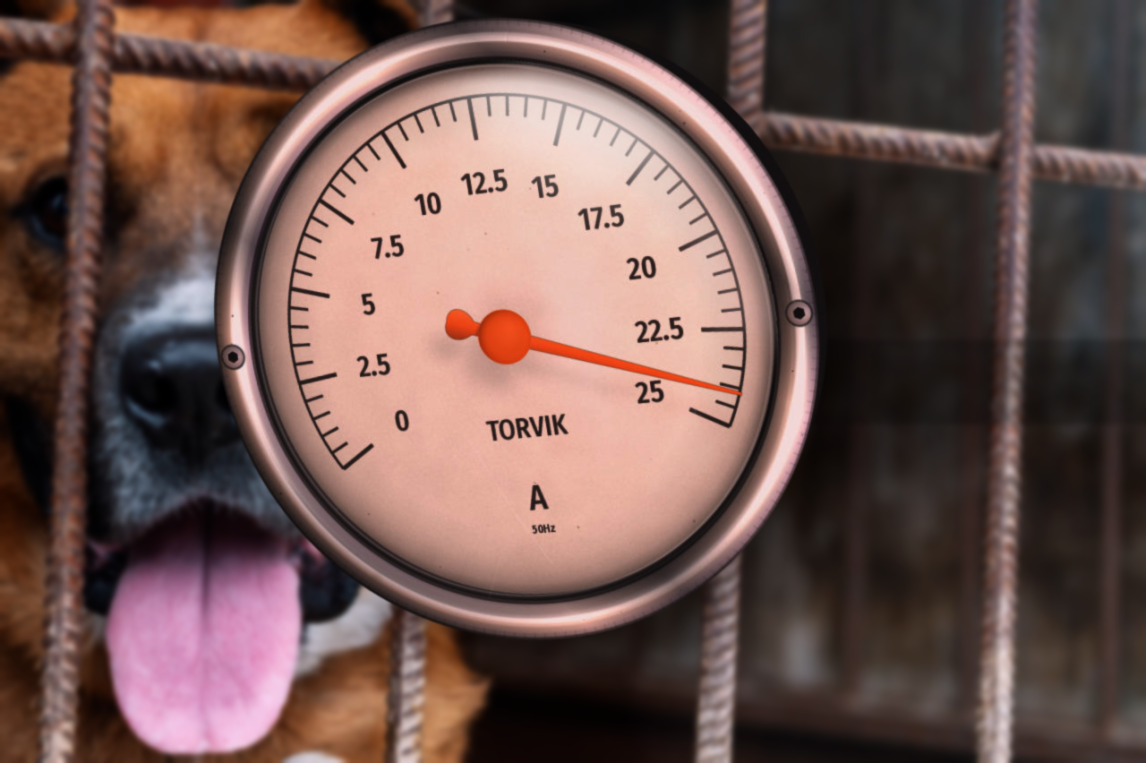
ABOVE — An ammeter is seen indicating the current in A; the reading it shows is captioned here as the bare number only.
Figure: 24
